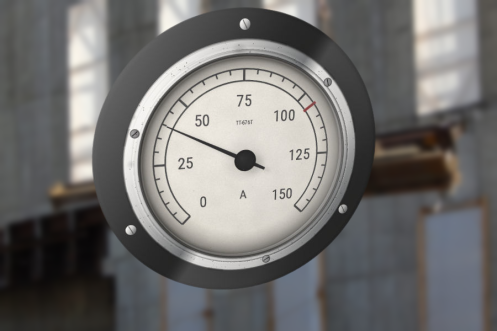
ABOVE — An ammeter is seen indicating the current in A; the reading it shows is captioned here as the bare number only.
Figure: 40
